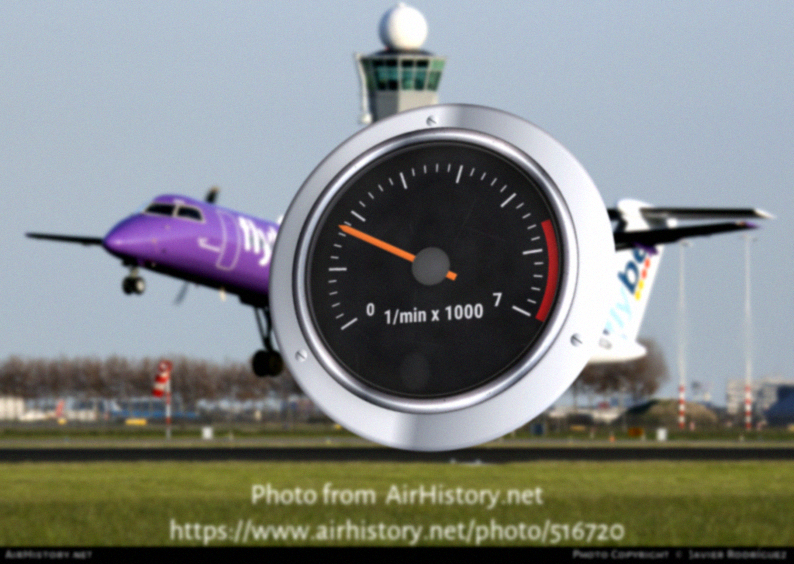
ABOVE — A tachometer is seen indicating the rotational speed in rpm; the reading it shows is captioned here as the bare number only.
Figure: 1700
